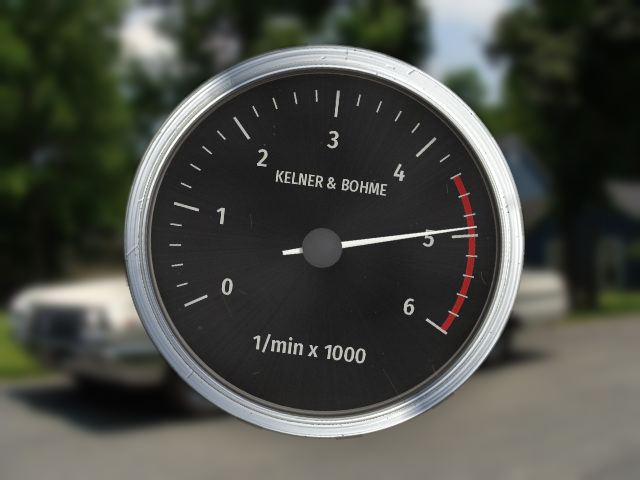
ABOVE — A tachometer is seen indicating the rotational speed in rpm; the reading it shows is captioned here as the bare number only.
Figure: 4900
